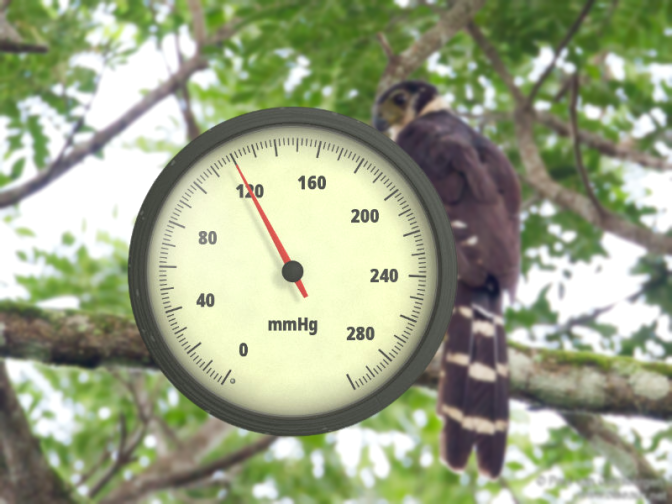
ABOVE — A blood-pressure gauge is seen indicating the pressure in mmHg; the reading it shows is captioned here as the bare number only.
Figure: 120
